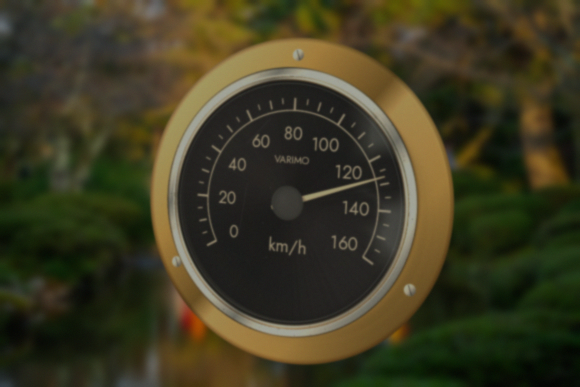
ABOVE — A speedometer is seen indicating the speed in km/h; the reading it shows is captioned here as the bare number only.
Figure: 127.5
